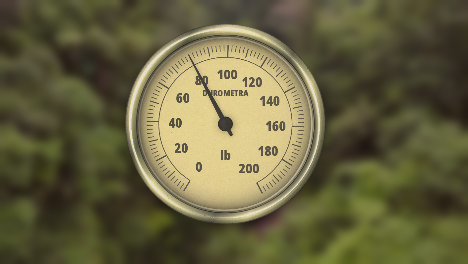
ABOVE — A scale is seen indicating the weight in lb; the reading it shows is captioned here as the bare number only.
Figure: 80
